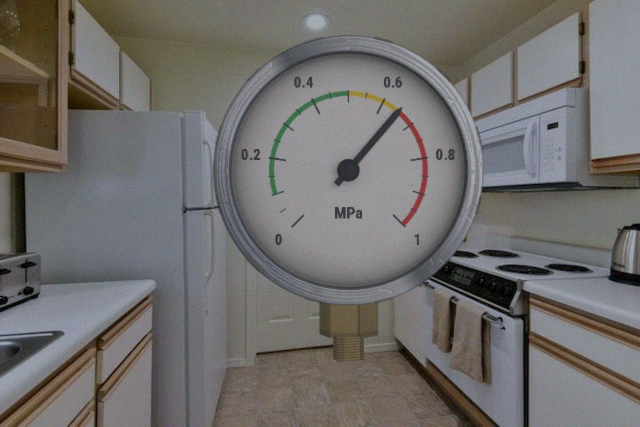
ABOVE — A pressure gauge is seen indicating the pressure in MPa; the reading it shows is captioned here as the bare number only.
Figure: 0.65
